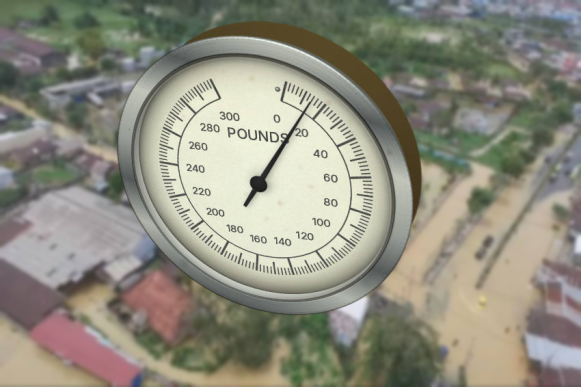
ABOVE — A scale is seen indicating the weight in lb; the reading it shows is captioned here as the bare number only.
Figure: 14
